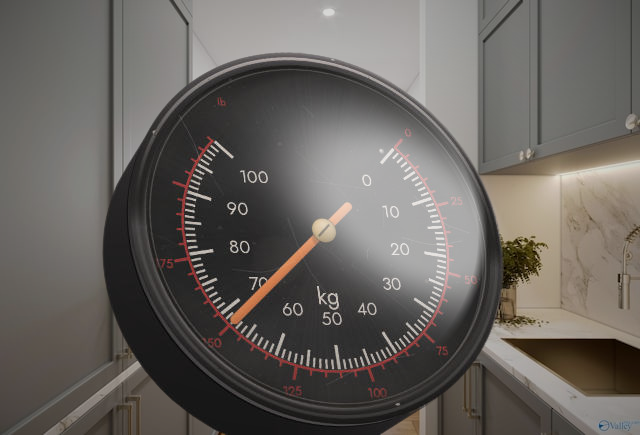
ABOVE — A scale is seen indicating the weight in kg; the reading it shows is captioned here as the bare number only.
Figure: 68
